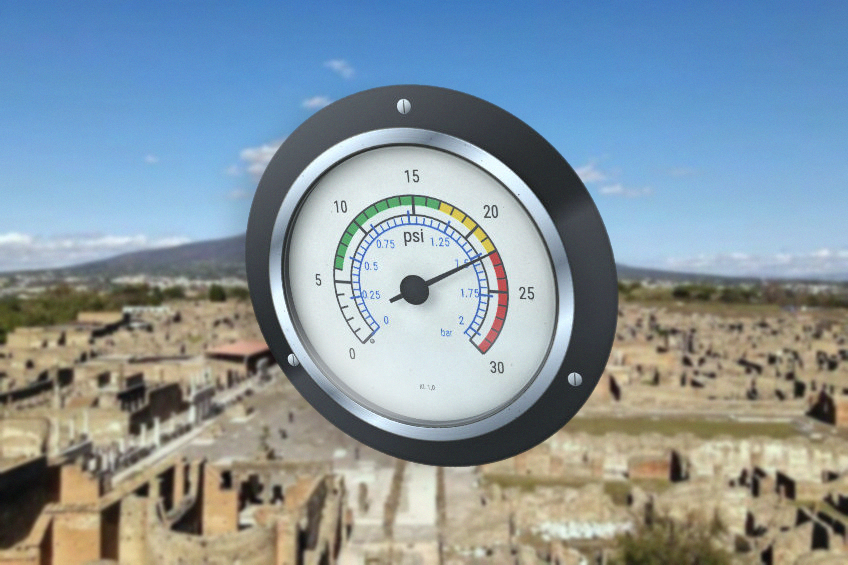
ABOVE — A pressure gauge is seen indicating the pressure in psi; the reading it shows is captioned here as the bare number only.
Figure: 22
